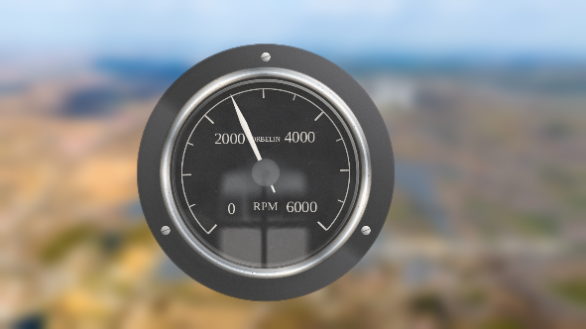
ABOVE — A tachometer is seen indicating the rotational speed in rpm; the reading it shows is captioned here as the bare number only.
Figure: 2500
